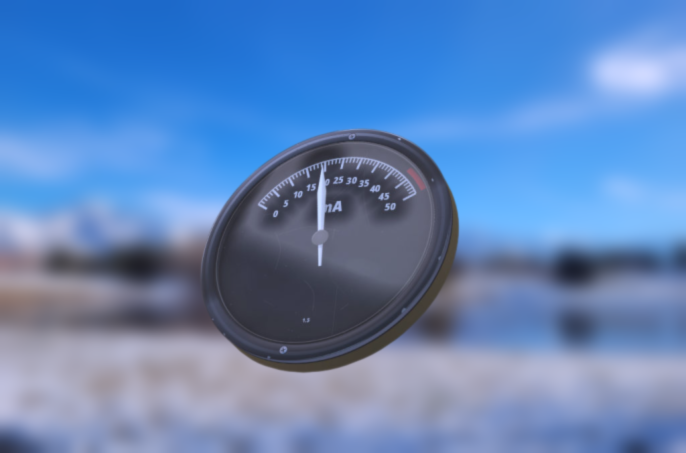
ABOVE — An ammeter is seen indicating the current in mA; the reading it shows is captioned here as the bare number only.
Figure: 20
